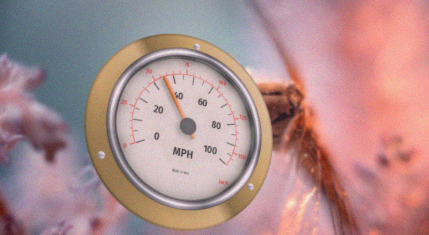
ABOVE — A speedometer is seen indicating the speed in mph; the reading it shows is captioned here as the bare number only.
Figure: 35
